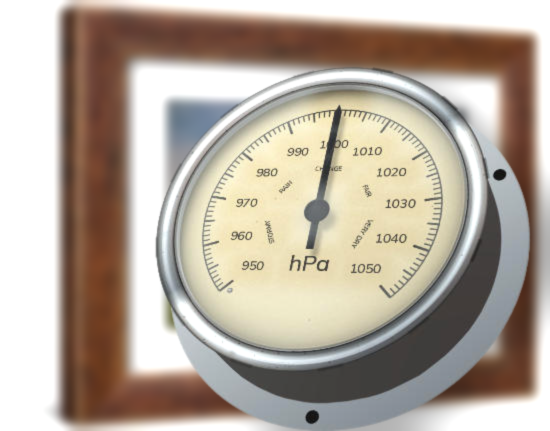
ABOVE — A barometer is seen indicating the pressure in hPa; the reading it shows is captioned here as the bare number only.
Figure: 1000
